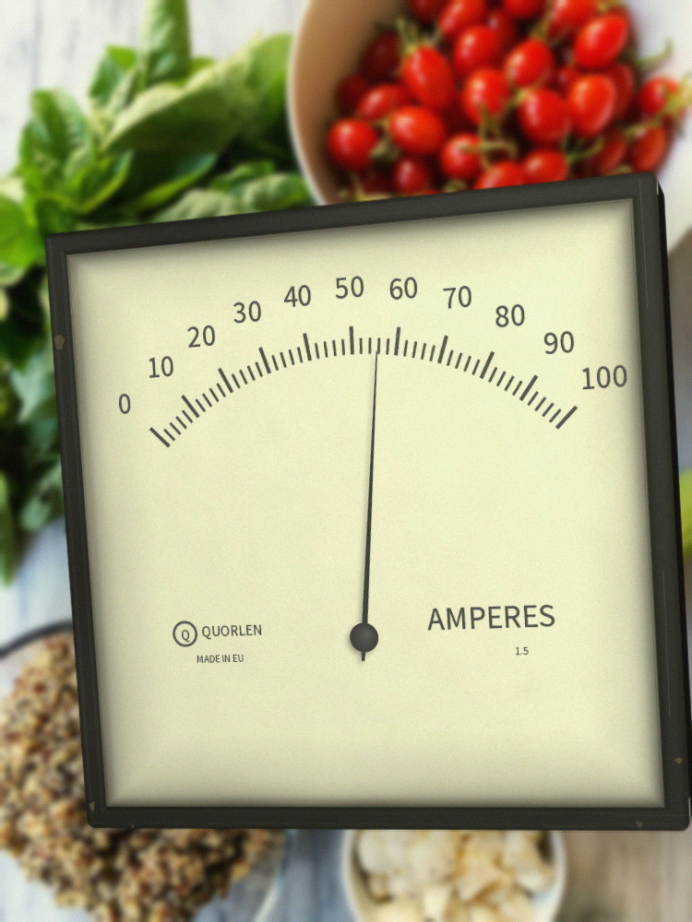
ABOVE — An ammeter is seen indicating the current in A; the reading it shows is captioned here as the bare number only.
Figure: 56
